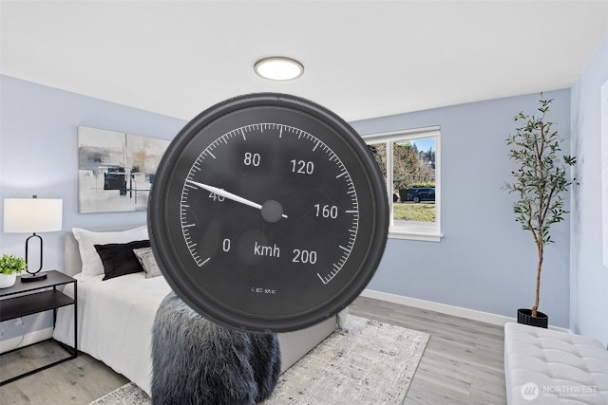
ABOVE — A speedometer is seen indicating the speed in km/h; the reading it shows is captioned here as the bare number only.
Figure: 42
